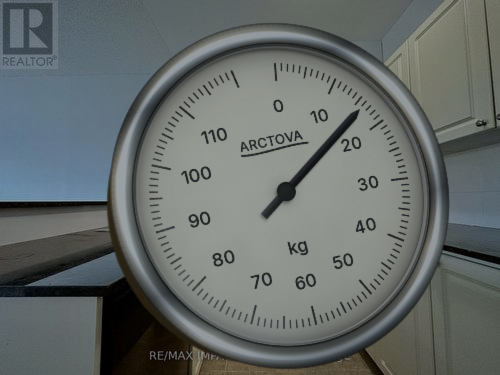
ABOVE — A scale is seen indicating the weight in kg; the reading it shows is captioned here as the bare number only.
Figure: 16
